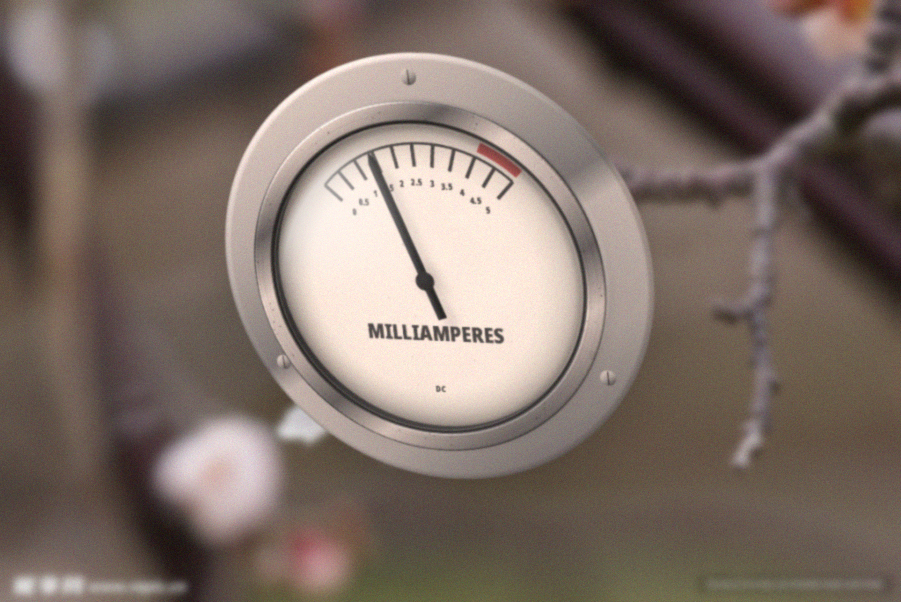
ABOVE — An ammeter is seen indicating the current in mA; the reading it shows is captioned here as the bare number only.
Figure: 1.5
